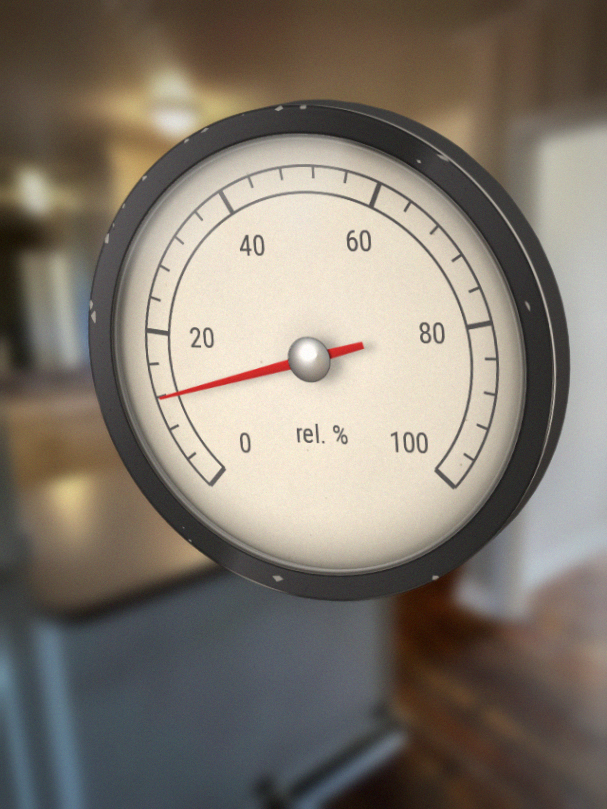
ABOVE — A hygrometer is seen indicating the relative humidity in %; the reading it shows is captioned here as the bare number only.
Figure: 12
